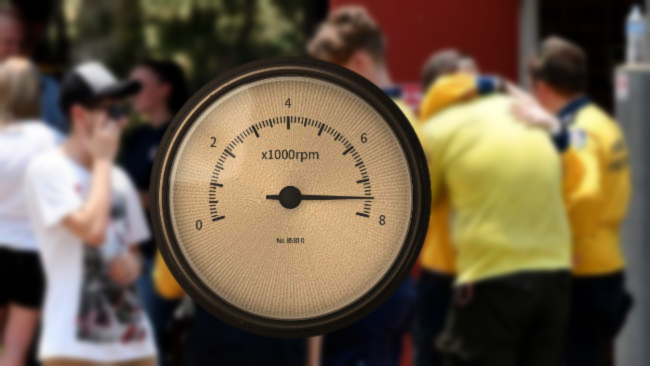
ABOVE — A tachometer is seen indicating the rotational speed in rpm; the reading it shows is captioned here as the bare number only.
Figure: 7500
